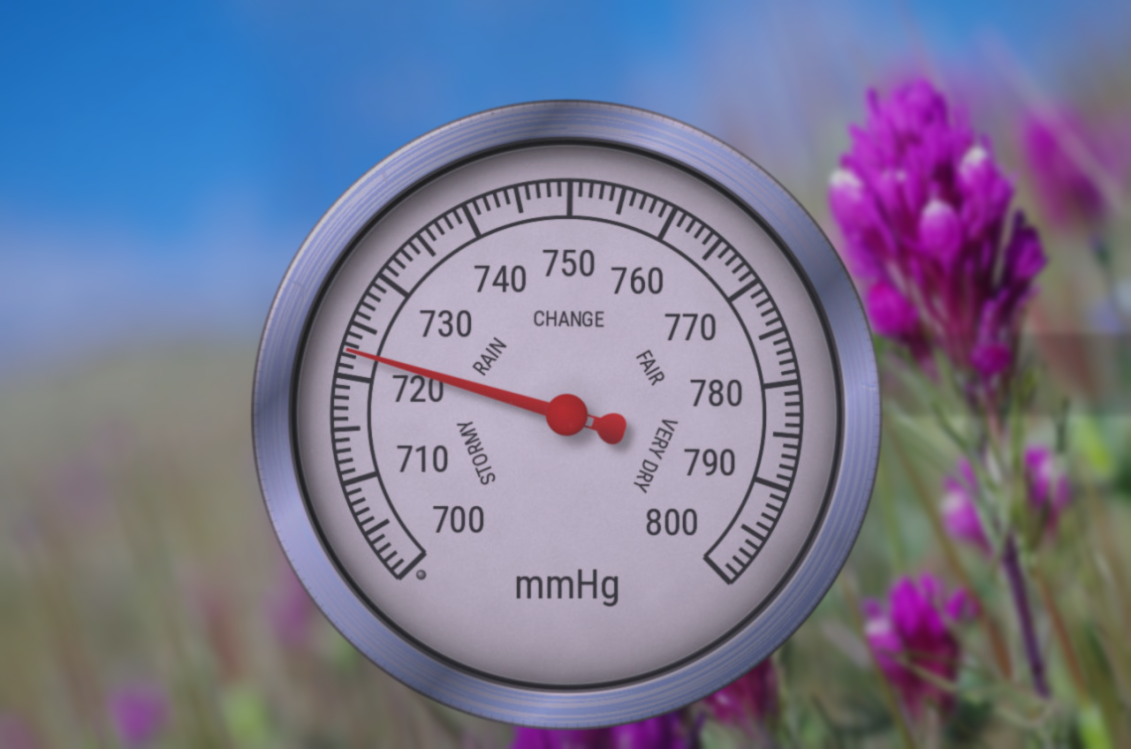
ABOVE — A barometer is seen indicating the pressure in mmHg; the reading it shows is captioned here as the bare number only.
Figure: 722.5
